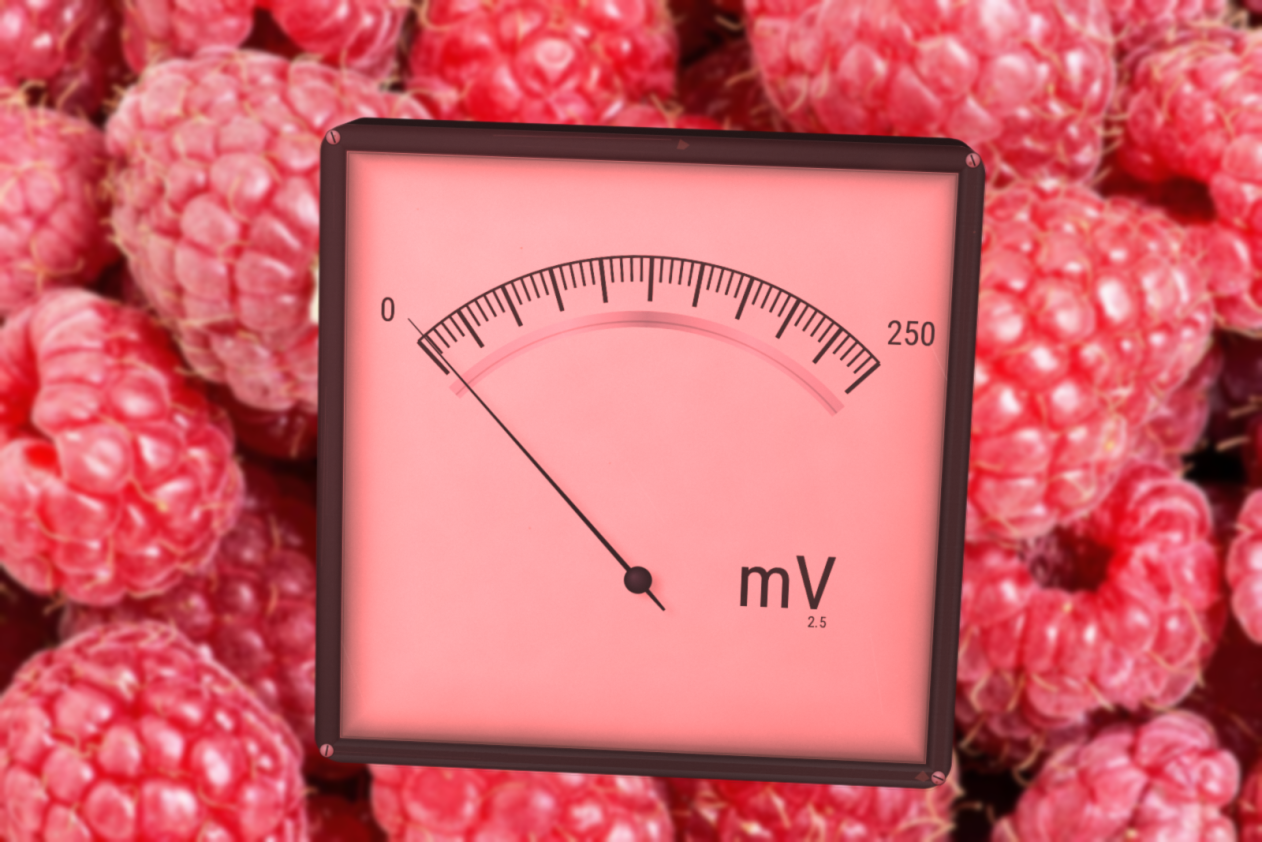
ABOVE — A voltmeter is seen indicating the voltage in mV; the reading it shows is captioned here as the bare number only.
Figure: 5
